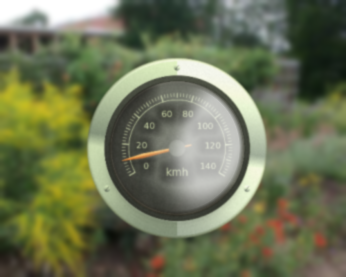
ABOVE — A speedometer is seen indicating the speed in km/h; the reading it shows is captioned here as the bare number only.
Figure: 10
